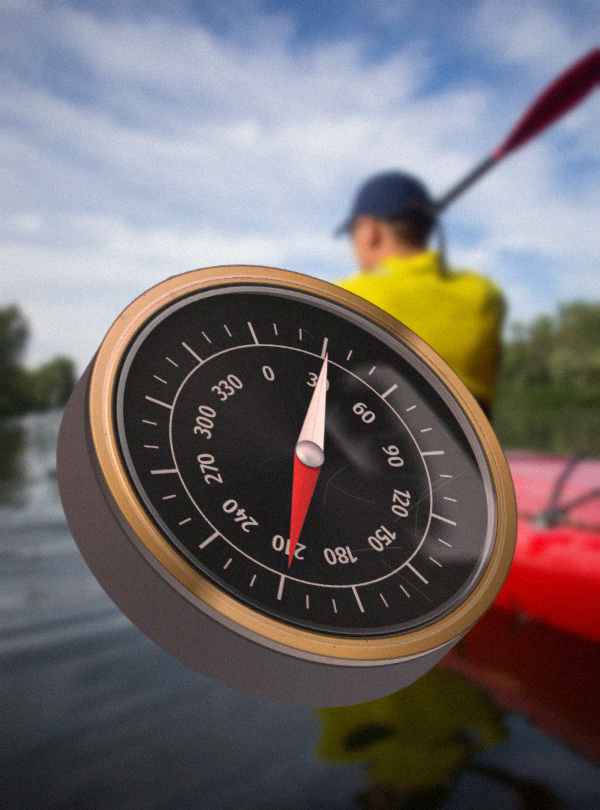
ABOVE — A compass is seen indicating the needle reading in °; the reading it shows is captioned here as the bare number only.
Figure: 210
